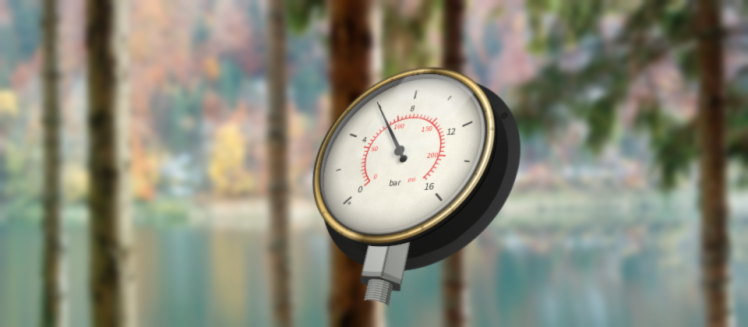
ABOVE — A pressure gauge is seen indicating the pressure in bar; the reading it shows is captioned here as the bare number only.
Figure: 6
